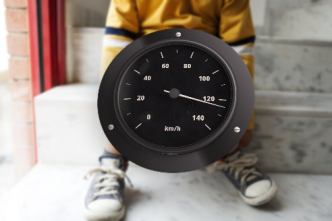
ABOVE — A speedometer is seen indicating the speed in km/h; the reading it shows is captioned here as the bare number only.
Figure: 125
